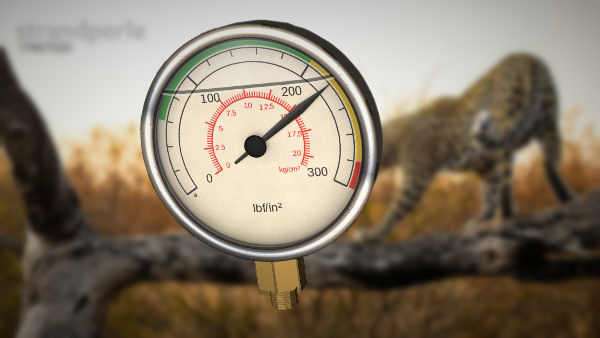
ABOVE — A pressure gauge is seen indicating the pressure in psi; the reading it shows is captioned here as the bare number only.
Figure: 220
